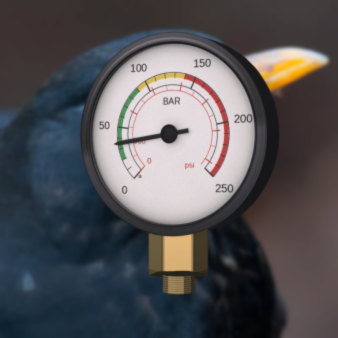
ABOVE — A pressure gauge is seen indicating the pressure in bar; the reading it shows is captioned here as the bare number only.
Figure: 35
